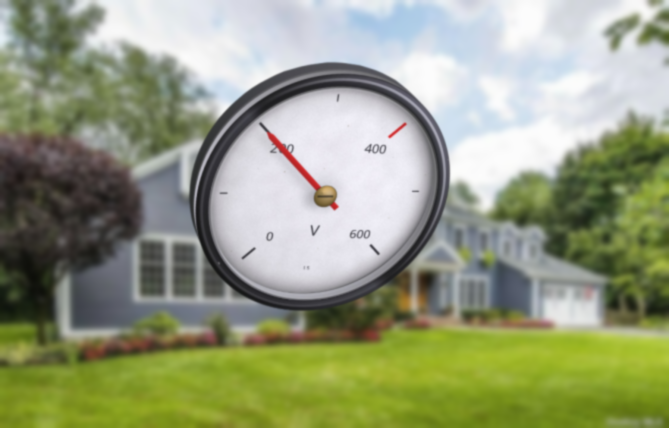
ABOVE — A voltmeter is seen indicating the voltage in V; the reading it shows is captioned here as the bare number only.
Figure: 200
